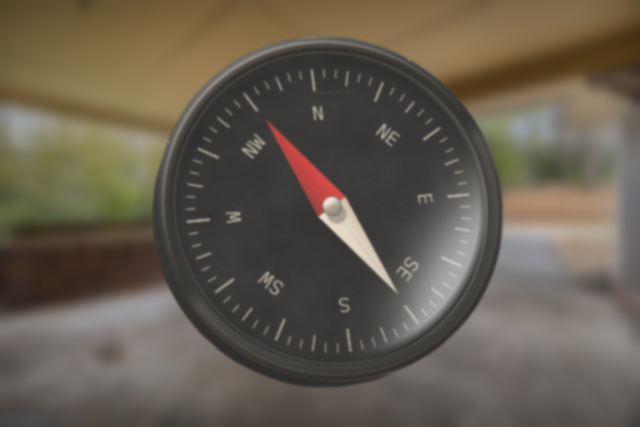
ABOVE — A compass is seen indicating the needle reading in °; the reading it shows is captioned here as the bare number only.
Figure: 330
